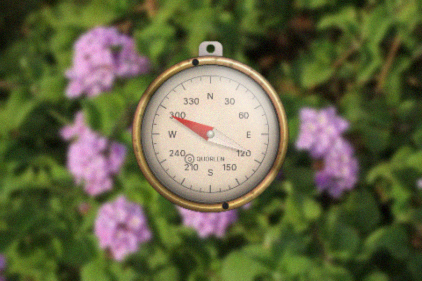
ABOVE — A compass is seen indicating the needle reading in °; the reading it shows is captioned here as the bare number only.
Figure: 295
